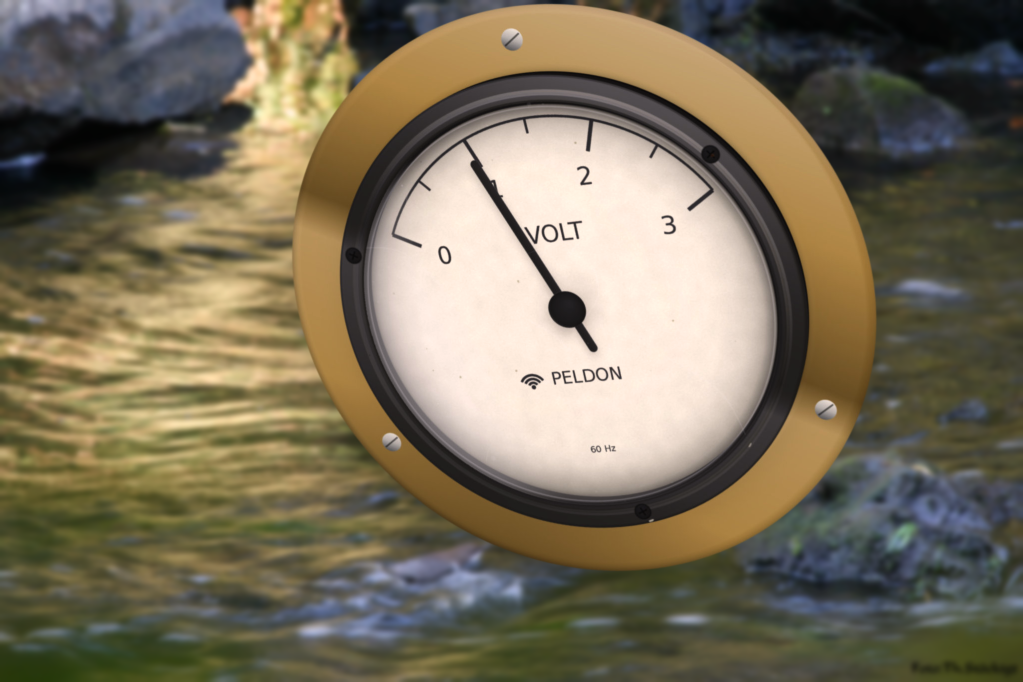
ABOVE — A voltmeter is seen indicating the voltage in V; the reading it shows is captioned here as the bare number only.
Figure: 1
